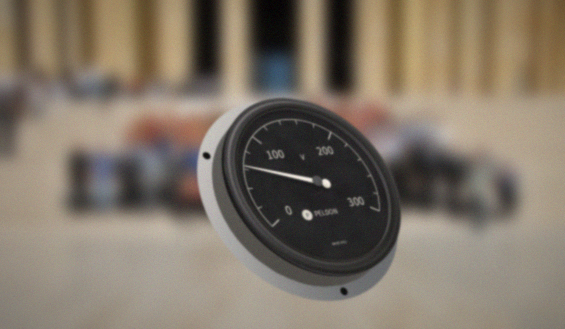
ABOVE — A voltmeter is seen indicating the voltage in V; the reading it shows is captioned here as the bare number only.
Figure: 60
